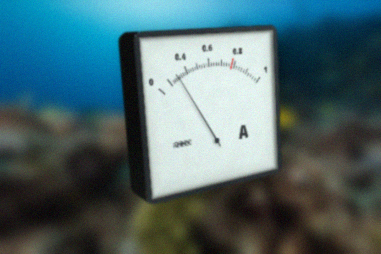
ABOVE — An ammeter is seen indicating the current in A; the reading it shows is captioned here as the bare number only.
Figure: 0.3
